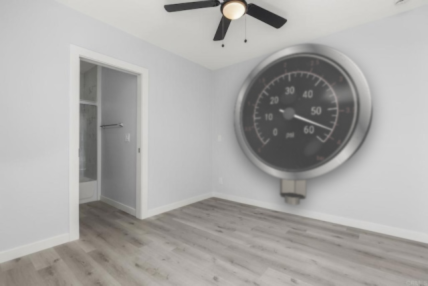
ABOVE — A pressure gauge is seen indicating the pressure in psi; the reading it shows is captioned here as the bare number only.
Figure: 56
